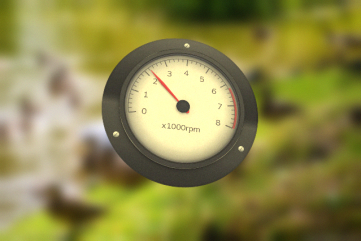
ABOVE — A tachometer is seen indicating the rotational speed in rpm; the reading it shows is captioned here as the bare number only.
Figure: 2200
